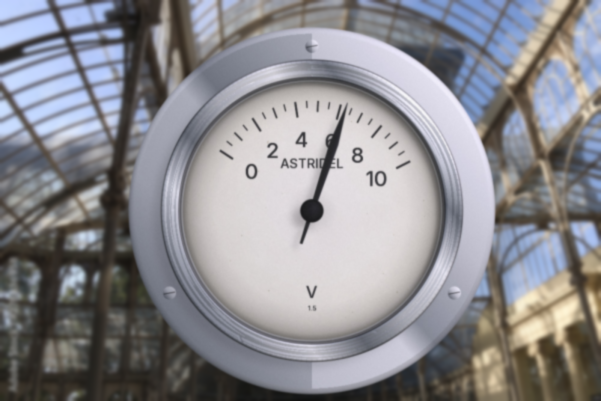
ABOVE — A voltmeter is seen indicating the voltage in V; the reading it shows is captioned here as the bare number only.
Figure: 6.25
